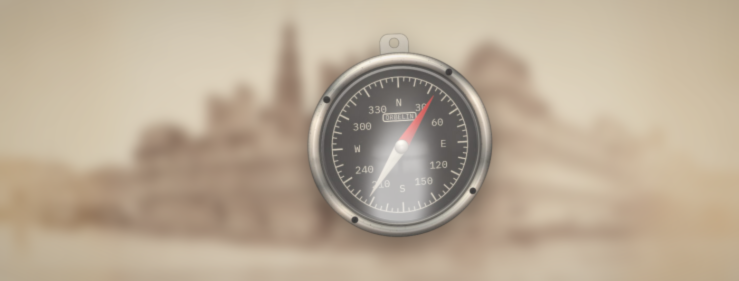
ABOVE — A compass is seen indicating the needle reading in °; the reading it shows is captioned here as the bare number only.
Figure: 35
